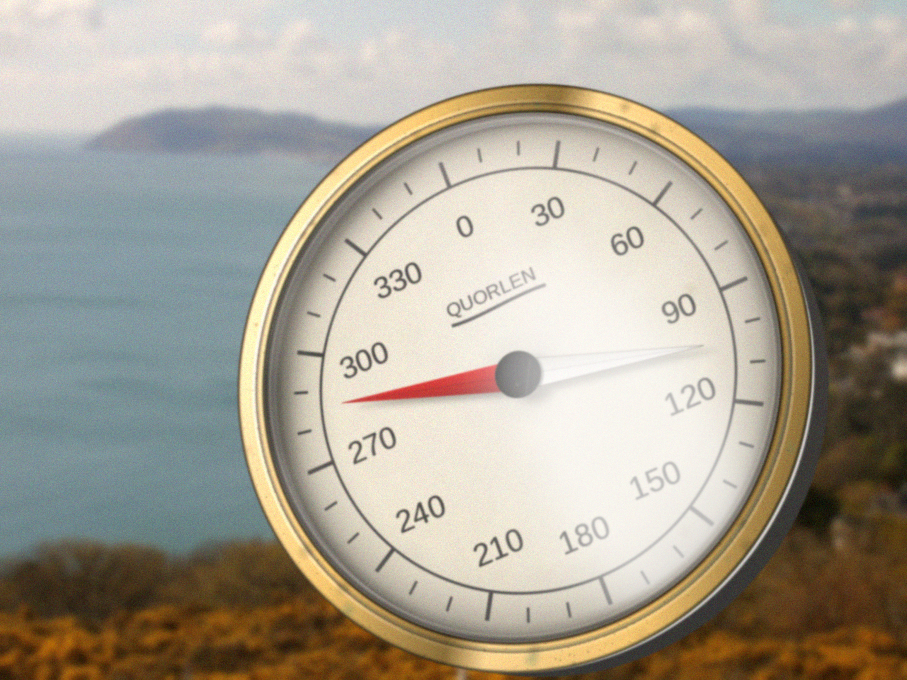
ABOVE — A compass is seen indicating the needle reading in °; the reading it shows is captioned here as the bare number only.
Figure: 285
